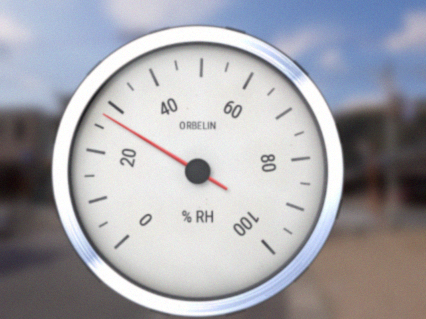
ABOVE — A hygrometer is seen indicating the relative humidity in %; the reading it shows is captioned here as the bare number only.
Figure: 27.5
